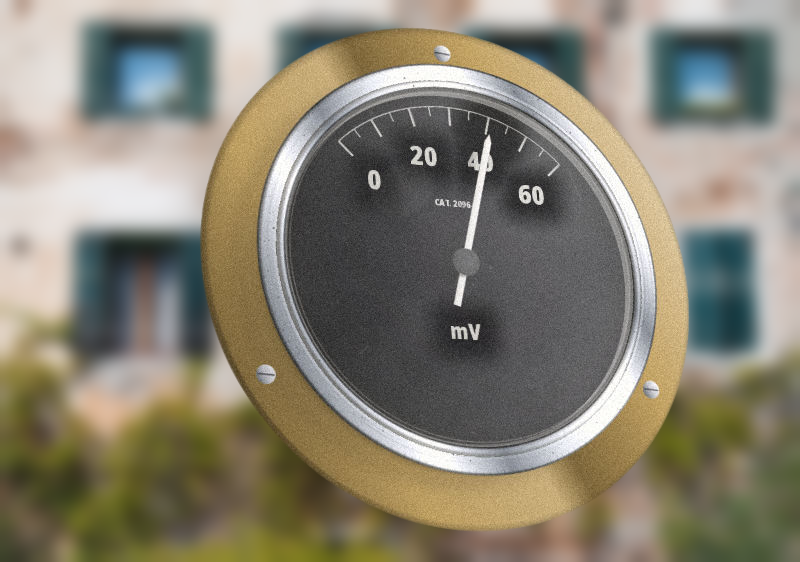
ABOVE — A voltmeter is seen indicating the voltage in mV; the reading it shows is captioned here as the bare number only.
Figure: 40
